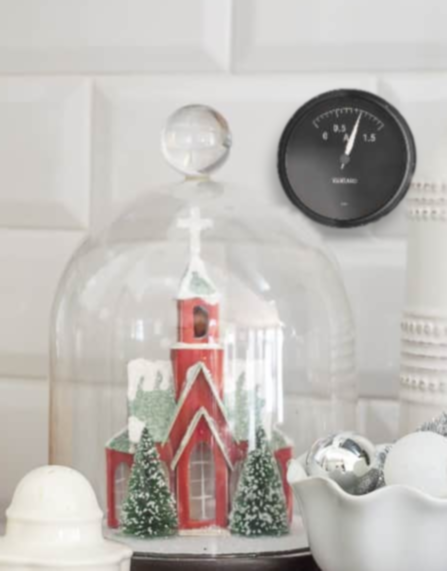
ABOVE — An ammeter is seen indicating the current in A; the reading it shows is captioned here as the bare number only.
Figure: 1
